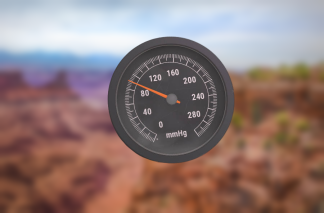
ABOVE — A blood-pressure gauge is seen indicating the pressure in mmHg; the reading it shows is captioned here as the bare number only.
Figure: 90
